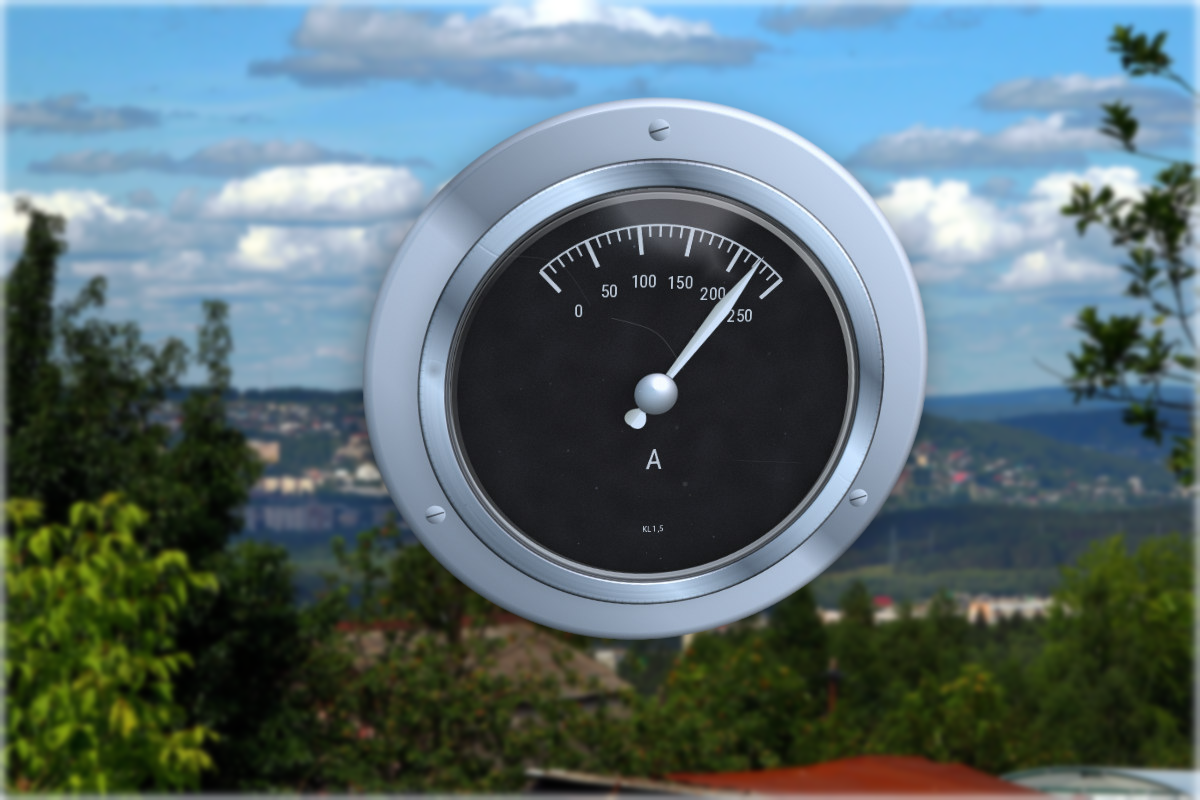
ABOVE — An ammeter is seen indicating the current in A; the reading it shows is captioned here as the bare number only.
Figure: 220
